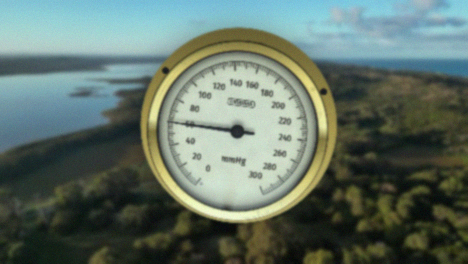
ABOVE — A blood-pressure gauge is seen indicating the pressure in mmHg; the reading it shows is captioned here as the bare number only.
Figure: 60
